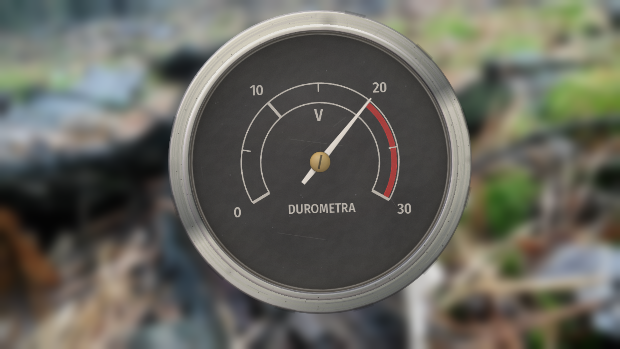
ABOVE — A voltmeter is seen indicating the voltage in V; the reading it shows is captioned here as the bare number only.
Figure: 20
